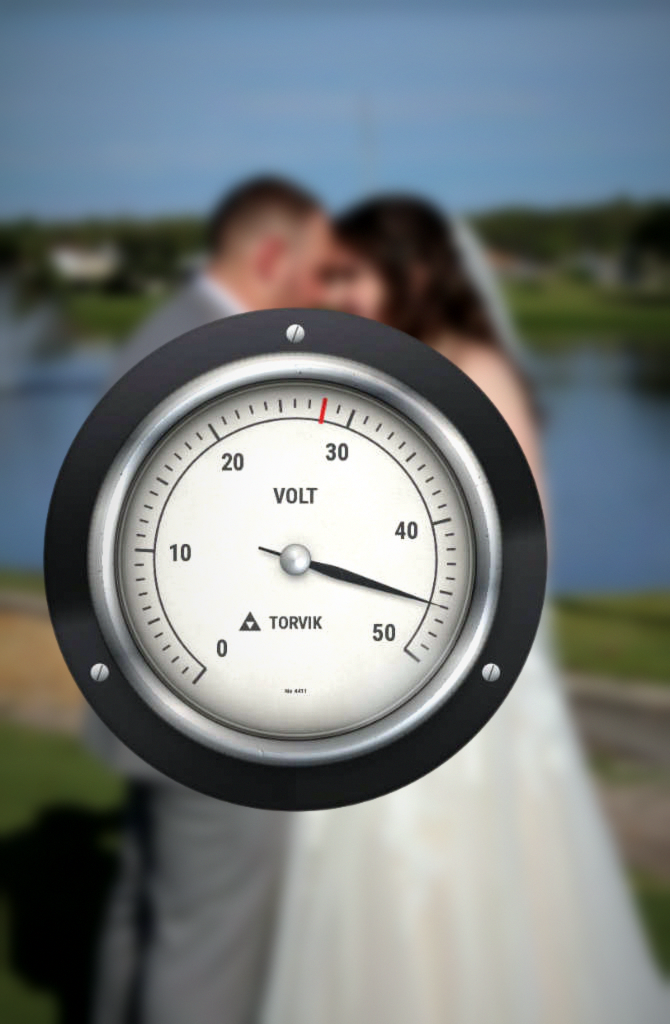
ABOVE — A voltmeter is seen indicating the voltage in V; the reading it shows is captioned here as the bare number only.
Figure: 46
